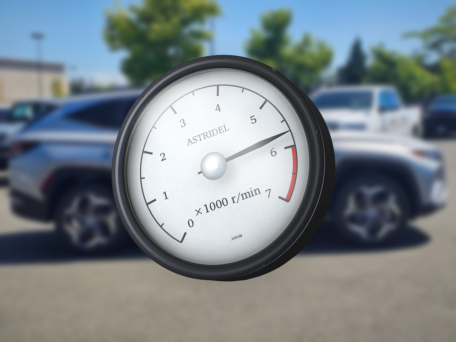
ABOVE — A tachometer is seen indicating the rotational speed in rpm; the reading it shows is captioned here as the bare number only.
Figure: 5750
